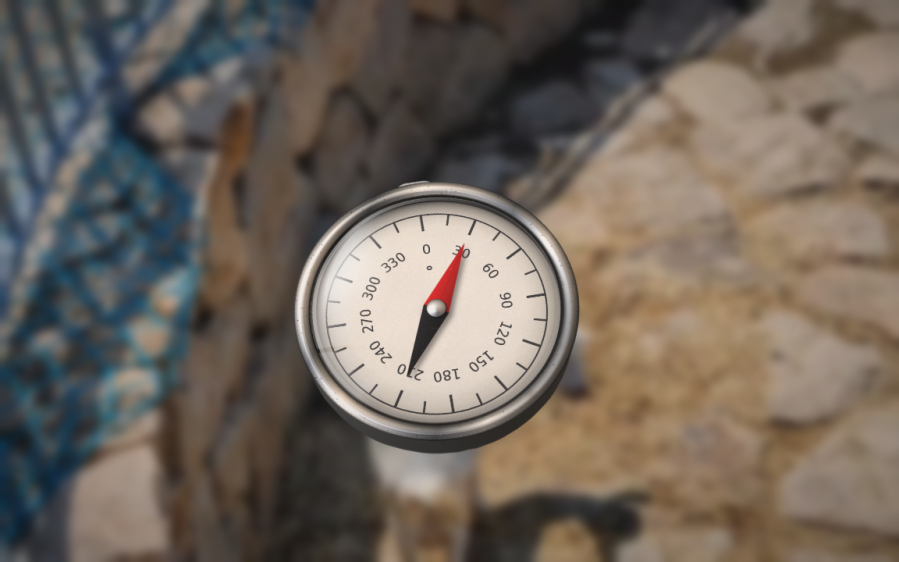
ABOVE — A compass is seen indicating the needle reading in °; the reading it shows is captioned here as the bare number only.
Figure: 30
